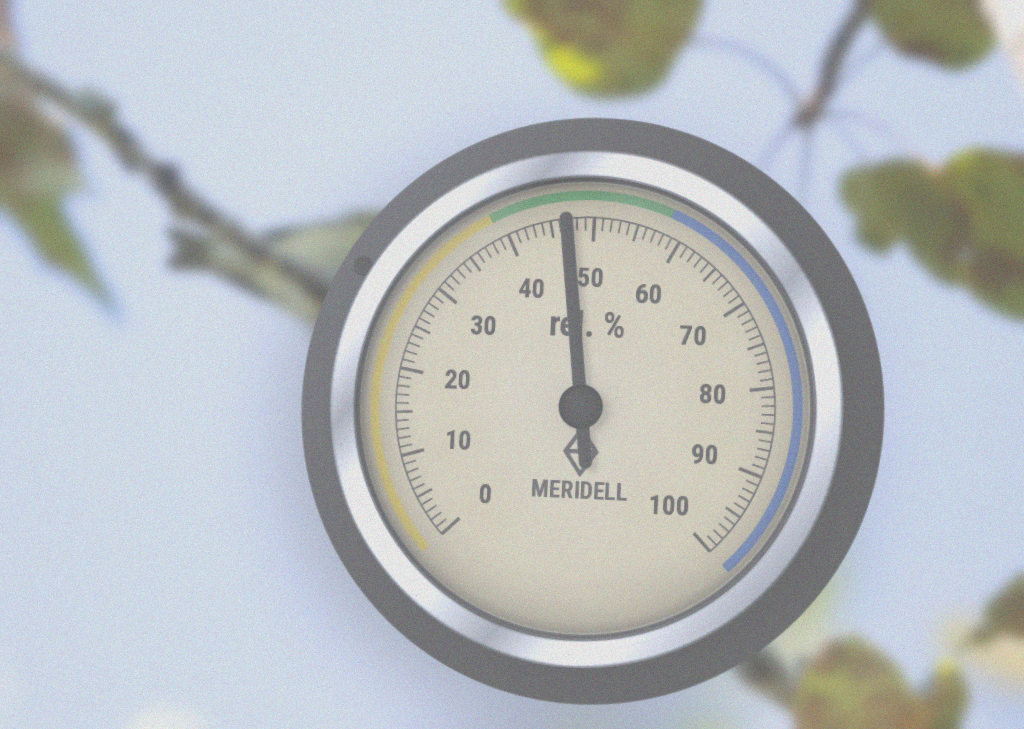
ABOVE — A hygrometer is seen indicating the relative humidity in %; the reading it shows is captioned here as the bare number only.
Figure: 47
